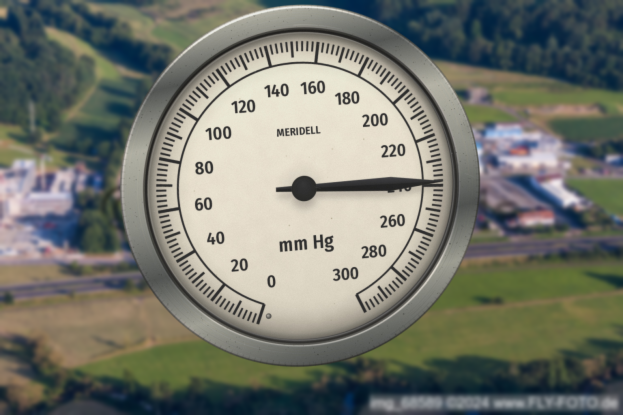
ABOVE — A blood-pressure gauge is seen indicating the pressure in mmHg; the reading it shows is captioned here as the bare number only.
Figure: 238
